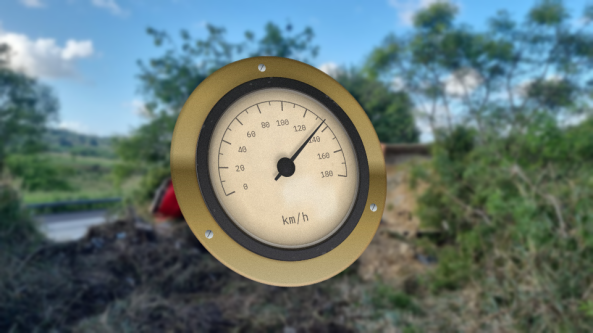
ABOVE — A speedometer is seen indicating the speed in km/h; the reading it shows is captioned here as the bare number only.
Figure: 135
